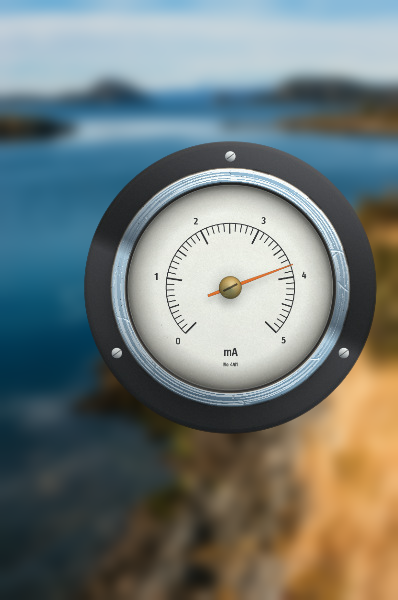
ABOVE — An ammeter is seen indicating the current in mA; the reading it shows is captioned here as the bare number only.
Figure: 3.8
